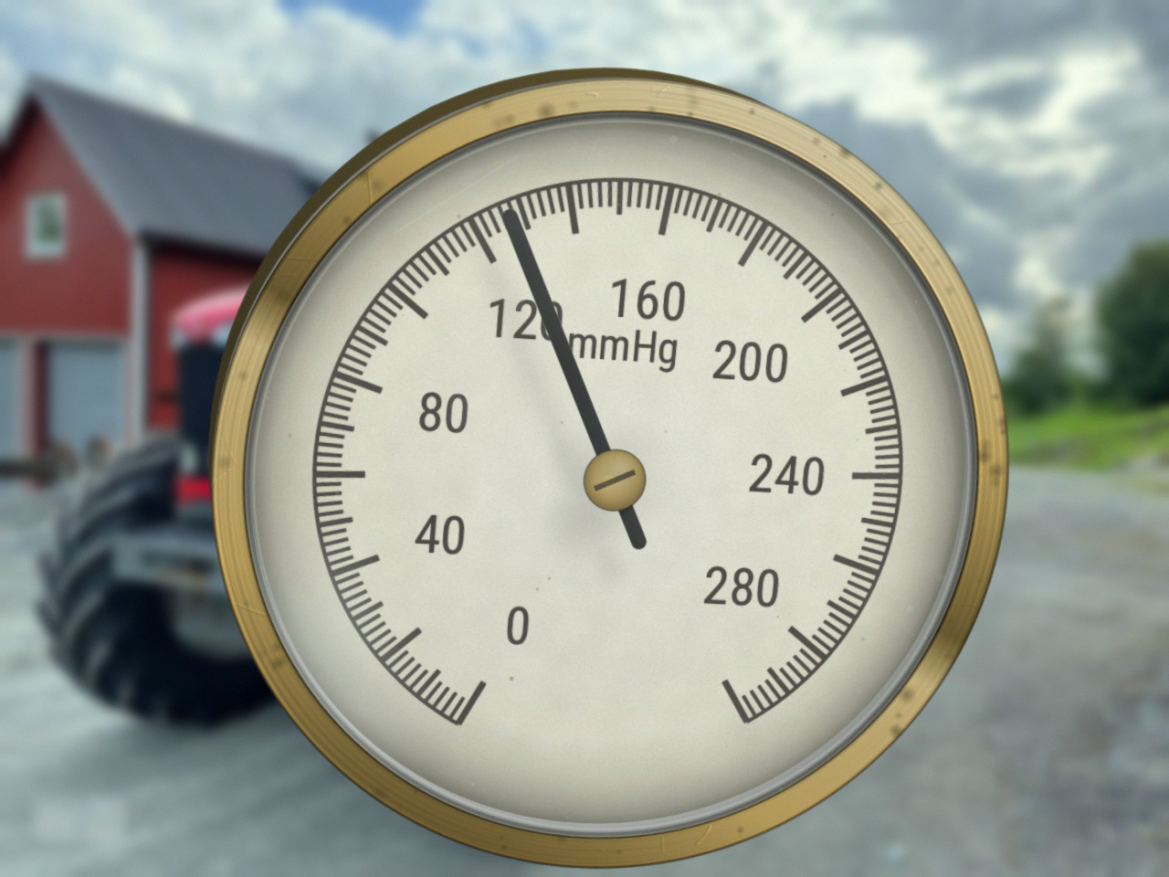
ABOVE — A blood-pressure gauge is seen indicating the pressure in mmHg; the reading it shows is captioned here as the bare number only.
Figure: 127
